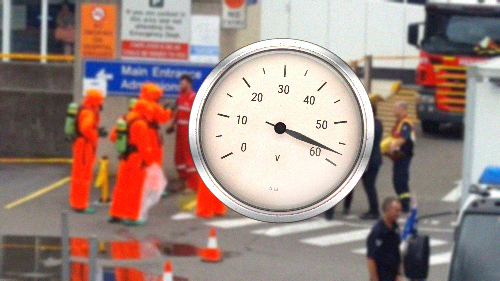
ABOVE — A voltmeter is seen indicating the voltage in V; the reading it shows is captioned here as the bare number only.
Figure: 57.5
